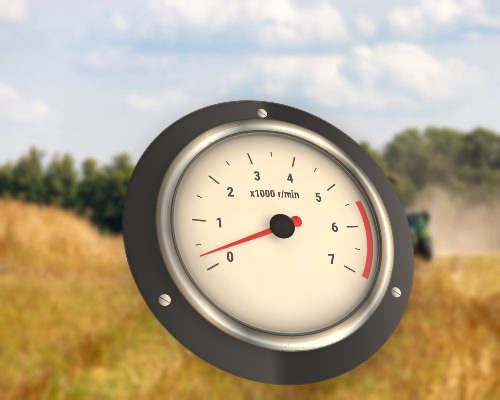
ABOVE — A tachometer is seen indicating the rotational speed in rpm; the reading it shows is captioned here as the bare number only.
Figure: 250
